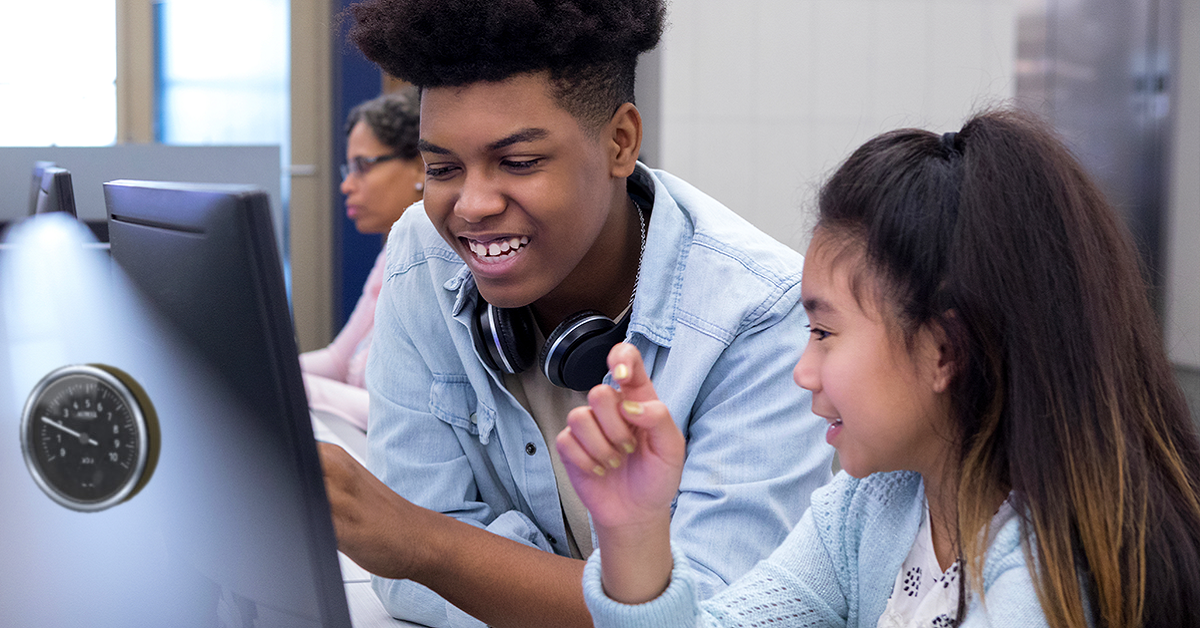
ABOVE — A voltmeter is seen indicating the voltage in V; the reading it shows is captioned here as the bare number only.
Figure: 2
